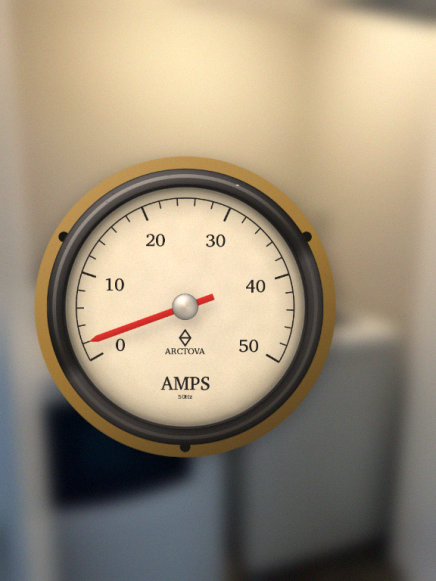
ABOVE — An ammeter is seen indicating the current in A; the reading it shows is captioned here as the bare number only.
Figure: 2
